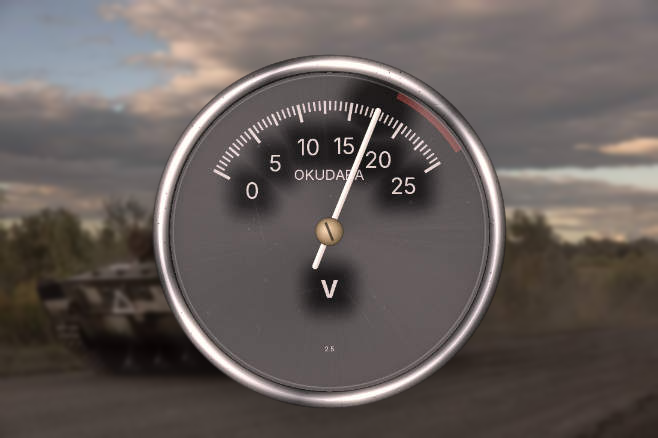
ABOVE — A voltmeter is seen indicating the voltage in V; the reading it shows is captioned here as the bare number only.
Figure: 17.5
